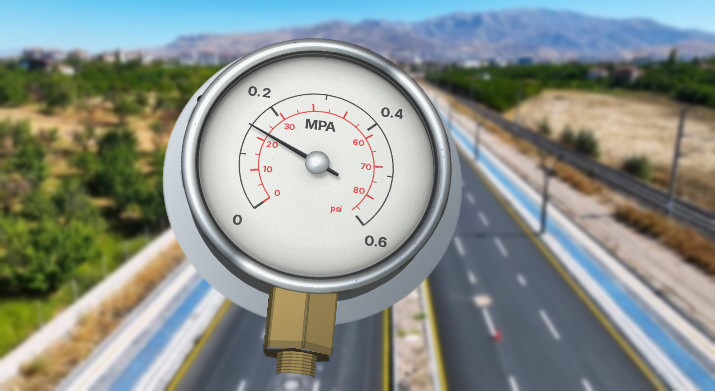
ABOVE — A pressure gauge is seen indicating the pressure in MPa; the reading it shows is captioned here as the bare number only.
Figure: 0.15
